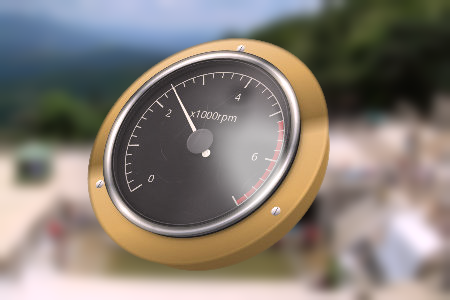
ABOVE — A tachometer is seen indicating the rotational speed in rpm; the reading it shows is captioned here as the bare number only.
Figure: 2400
